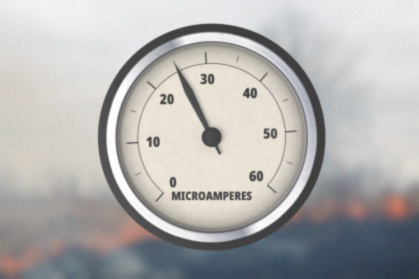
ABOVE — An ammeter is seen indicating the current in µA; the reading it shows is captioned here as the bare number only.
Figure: 25
